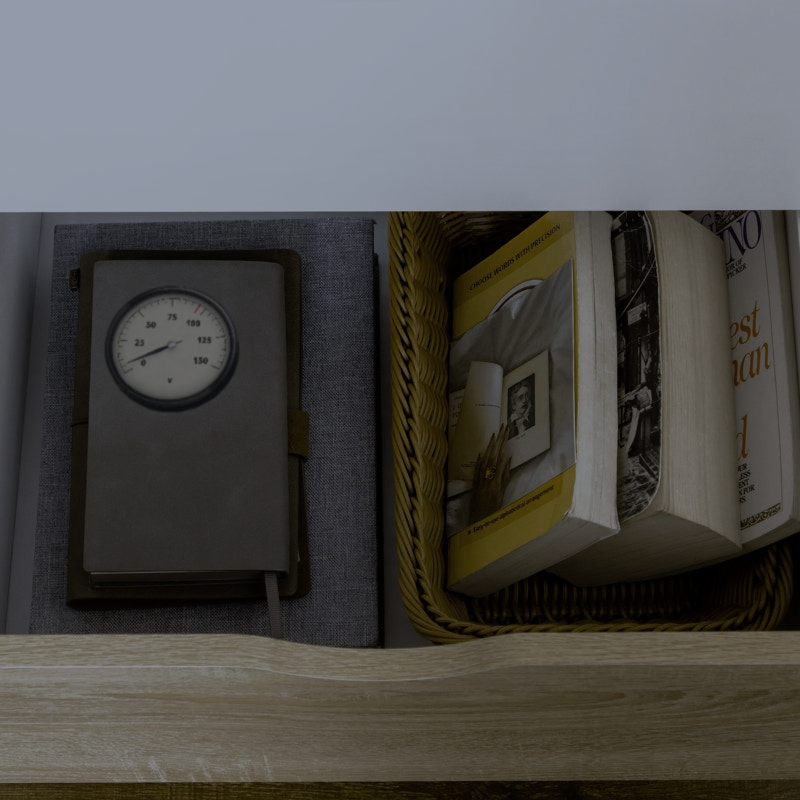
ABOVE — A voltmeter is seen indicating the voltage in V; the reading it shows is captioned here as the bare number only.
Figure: 5
